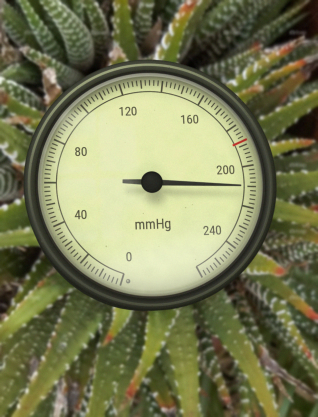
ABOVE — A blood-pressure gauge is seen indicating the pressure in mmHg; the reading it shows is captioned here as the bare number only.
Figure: 210
